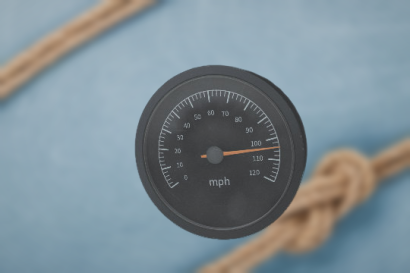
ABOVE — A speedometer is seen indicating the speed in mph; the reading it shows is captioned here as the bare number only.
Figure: 104
